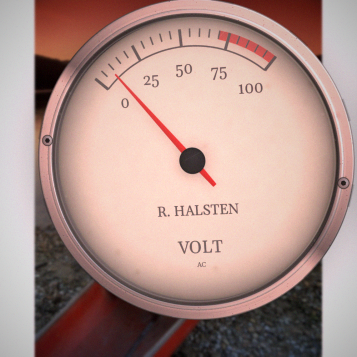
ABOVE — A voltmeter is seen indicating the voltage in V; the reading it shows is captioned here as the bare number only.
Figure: 10
